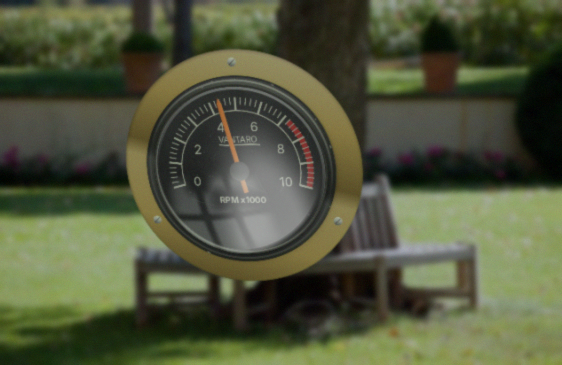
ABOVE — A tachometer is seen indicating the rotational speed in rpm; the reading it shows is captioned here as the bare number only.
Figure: 4400
